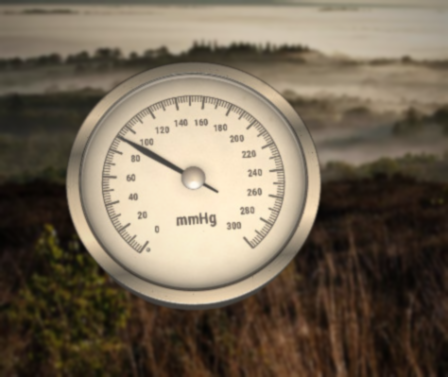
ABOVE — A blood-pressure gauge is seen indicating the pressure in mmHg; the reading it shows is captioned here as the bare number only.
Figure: 90
